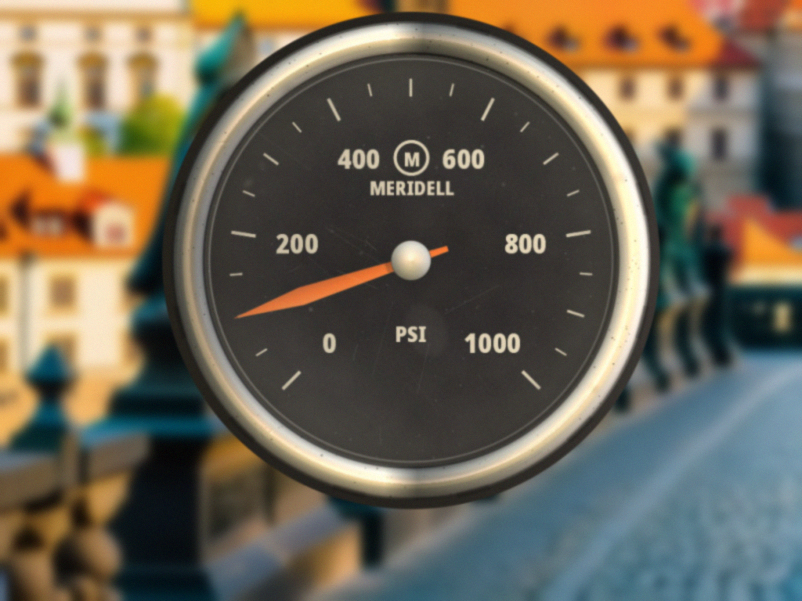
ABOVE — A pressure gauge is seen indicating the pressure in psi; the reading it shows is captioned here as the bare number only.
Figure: 100
